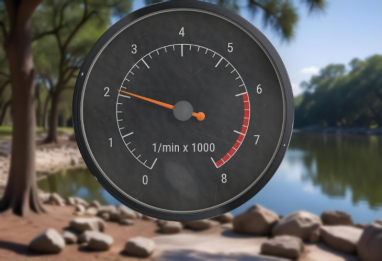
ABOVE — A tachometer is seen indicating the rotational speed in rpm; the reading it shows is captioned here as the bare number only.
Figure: 2100
